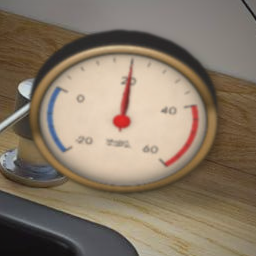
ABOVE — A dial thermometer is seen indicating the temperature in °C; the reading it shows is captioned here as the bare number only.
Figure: 20
